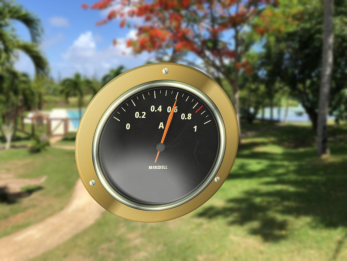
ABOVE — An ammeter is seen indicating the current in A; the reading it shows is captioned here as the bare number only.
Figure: 0.6
